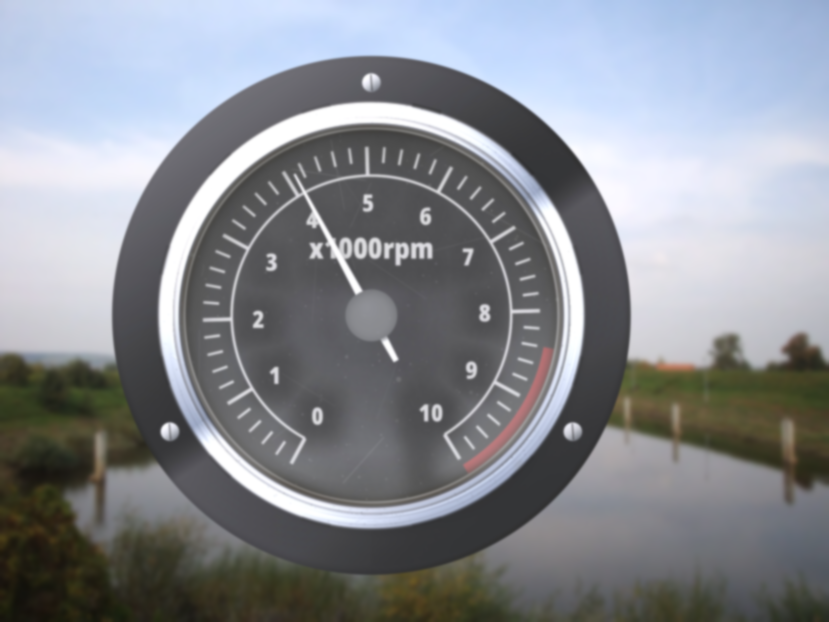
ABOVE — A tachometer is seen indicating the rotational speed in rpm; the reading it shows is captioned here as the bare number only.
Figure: 4100
